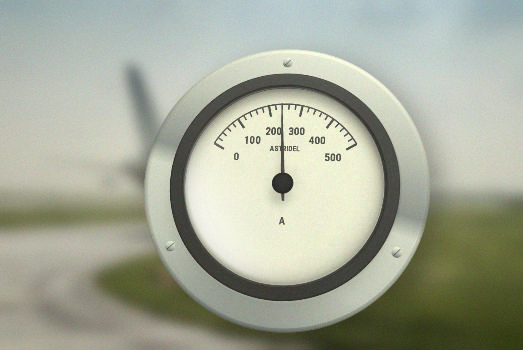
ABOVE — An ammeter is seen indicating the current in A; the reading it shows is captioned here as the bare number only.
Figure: 240
